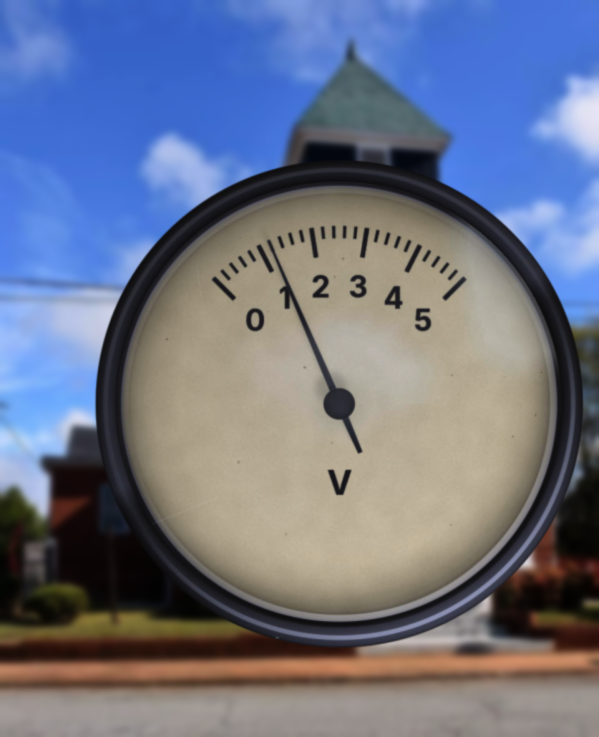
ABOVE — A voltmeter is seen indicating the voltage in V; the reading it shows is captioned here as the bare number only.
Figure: 1.2
